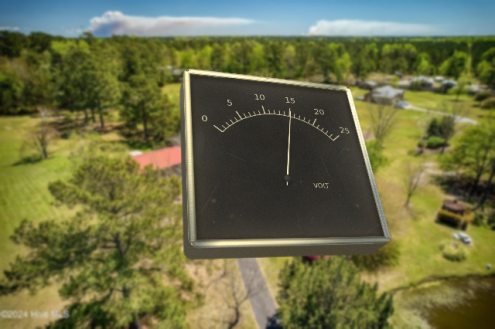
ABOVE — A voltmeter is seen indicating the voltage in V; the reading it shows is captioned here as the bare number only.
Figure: 15
